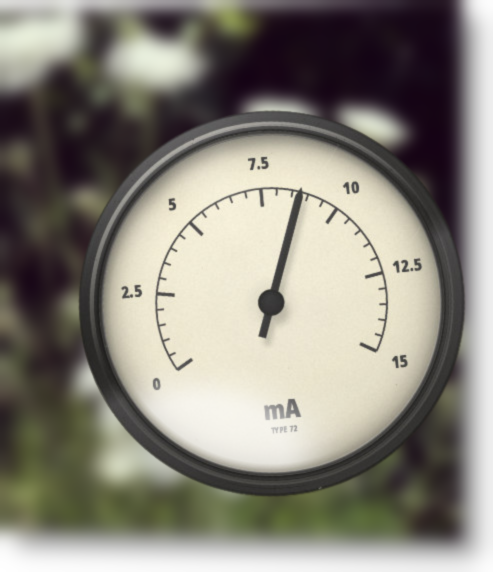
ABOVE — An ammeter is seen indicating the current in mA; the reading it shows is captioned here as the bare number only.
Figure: 8.75
